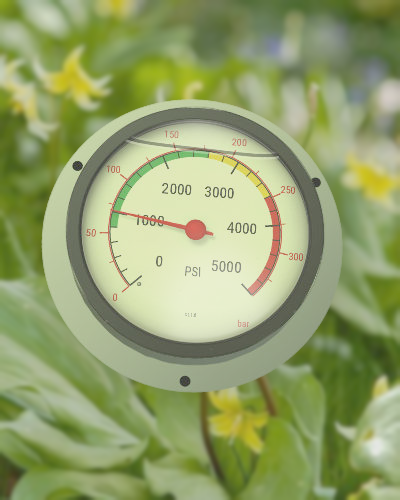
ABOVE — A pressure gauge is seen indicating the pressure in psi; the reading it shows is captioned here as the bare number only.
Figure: 1000
